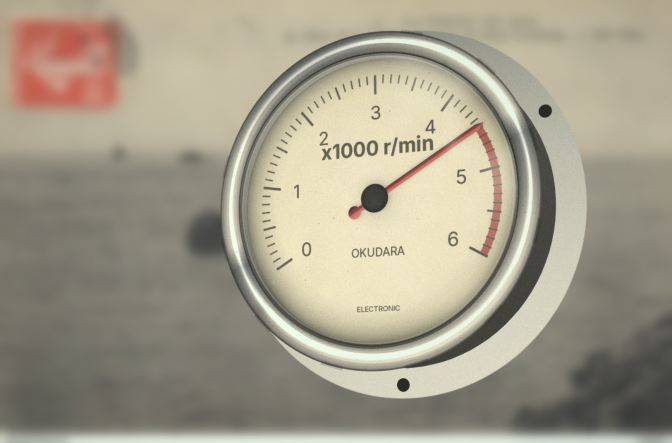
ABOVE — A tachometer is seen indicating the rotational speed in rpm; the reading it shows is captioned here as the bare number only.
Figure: 4500
